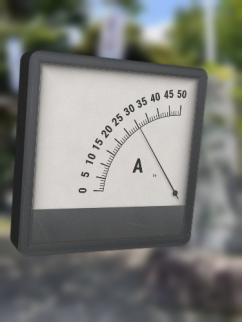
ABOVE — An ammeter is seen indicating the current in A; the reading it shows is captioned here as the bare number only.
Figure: 30
